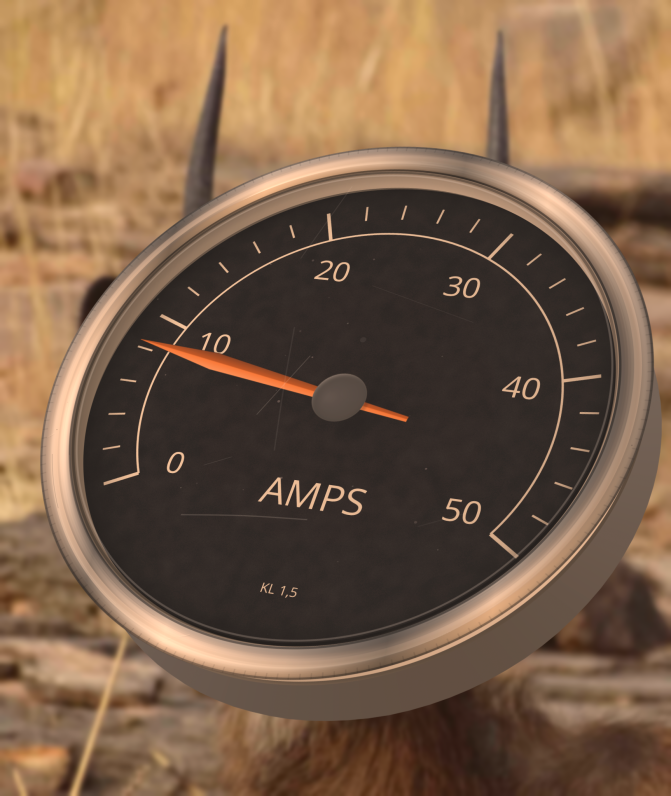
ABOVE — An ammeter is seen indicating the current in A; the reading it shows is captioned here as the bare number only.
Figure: 8
